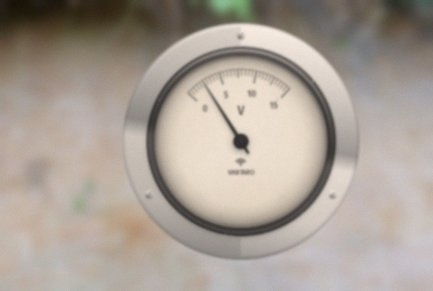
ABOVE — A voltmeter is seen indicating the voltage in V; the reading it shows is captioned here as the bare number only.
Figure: 2.5
